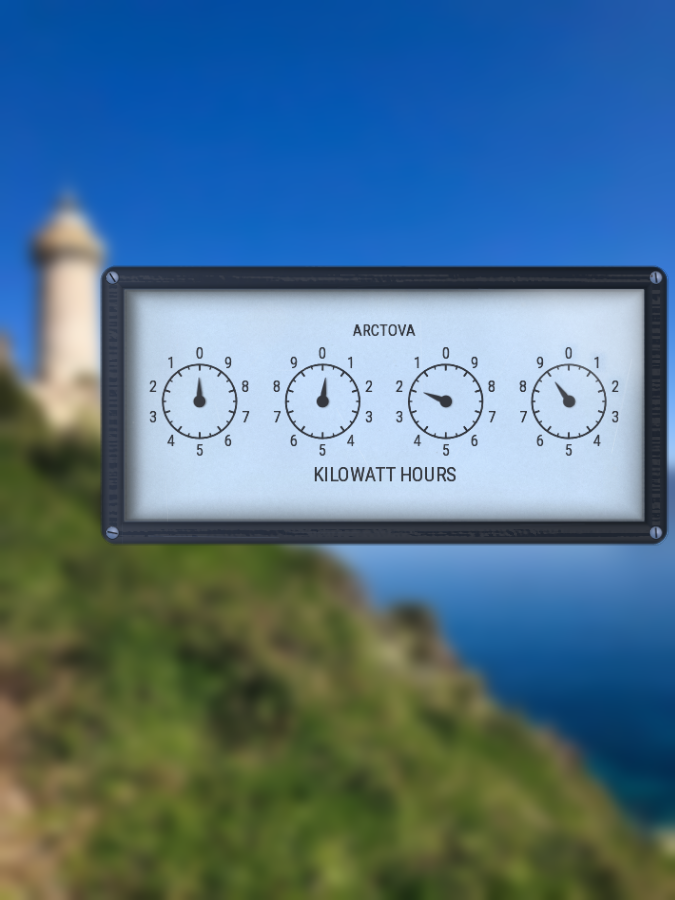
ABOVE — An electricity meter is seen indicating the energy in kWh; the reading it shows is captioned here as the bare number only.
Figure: 19
